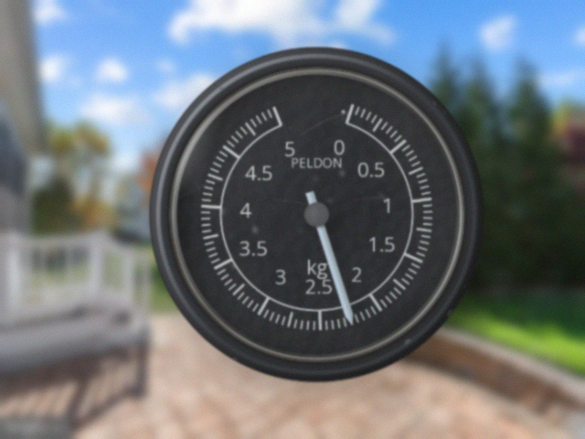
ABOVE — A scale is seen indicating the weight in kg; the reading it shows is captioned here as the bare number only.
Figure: 2.25
